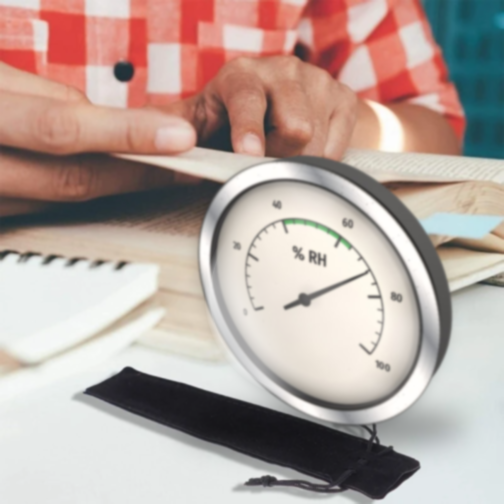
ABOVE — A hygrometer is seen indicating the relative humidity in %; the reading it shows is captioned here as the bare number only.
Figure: 72
